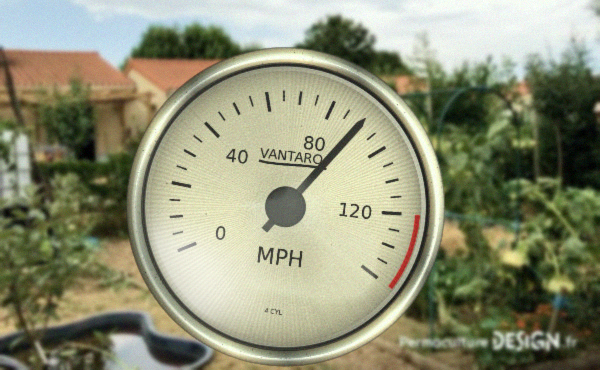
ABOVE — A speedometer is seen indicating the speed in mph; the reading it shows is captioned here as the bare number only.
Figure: 90
